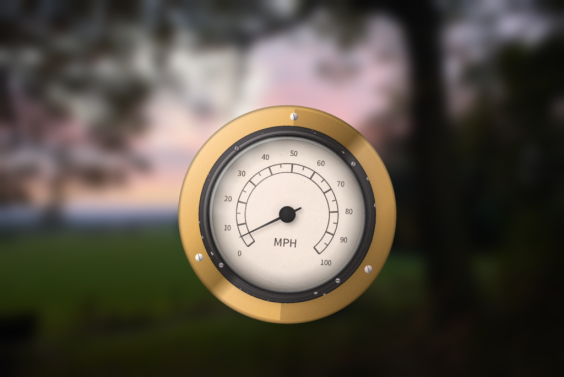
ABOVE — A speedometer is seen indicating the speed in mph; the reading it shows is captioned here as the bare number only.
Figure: 5
